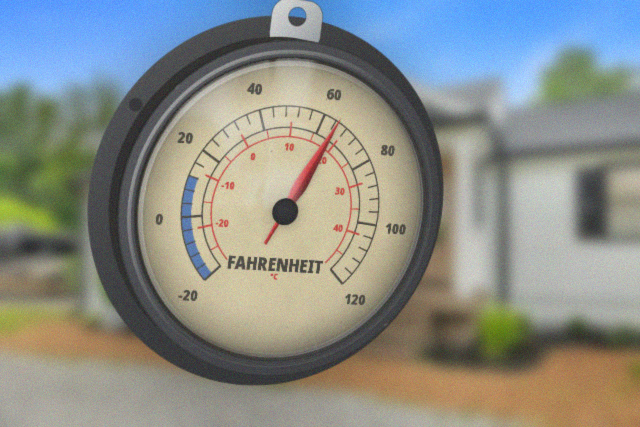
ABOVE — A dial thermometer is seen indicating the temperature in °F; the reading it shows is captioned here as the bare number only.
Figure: 64
